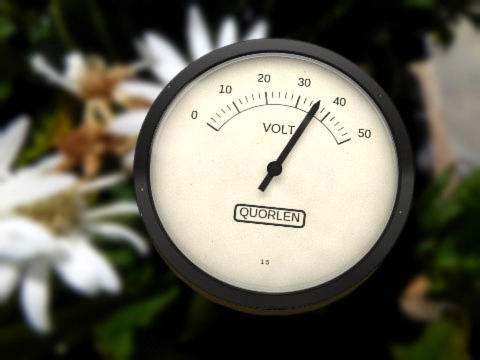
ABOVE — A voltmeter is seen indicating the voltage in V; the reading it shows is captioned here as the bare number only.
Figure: 36
